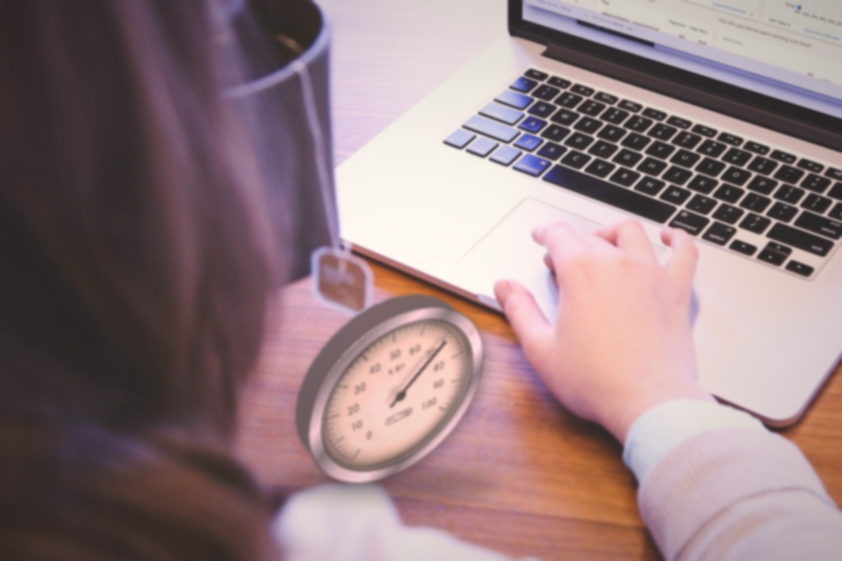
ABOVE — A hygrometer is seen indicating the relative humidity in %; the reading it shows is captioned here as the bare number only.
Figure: 70
